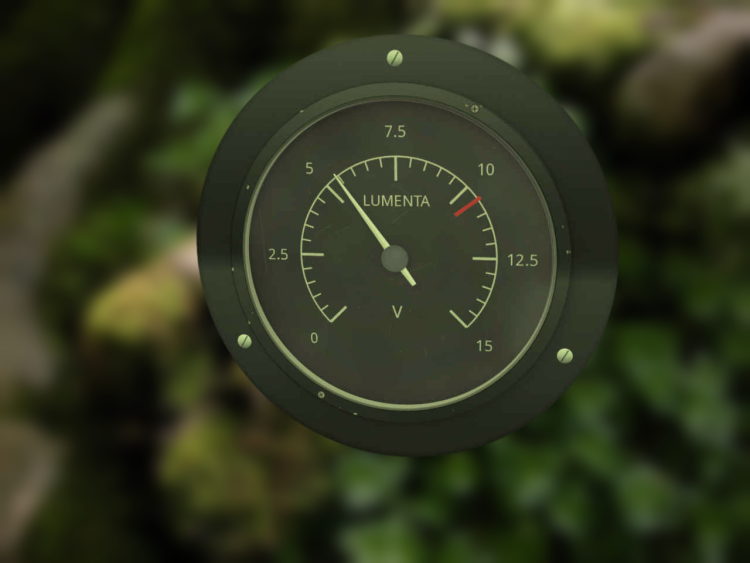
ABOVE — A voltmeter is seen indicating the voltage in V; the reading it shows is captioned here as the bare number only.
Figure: 5.5
